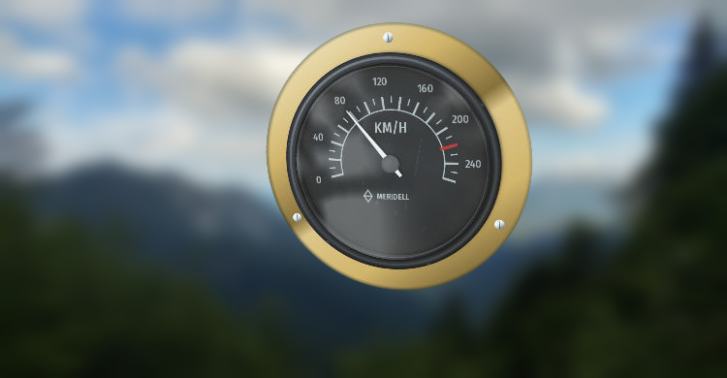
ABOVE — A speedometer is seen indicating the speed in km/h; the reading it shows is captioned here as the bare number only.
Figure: 80
